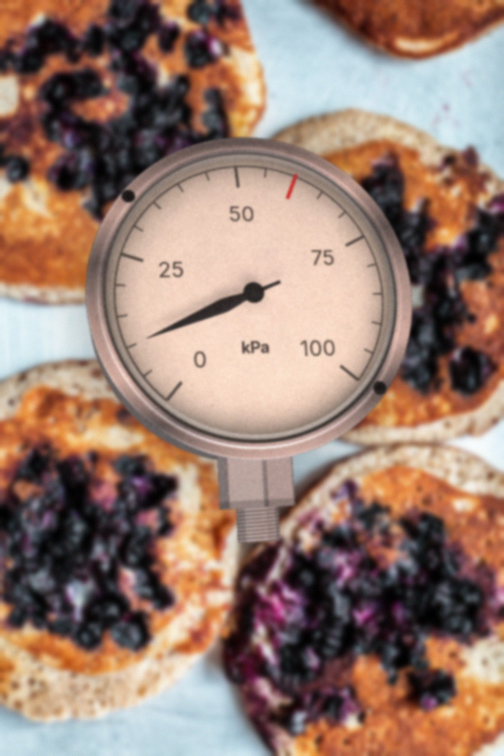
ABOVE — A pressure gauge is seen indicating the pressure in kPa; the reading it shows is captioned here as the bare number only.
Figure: 10
